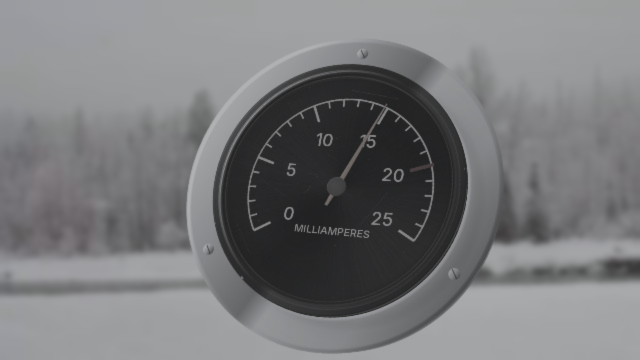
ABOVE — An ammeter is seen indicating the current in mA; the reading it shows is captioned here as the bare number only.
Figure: 15
